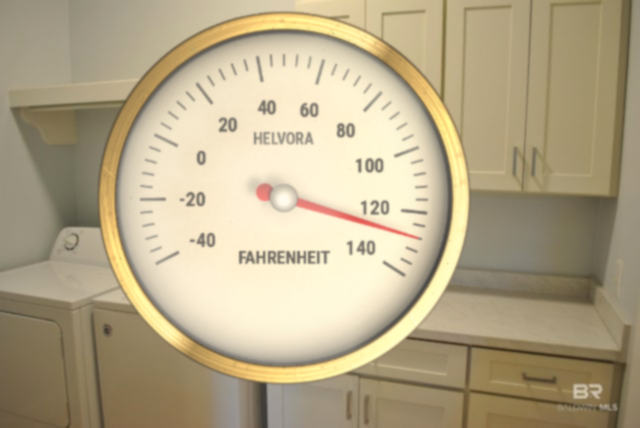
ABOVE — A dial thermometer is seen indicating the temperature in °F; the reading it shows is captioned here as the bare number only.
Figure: 128
